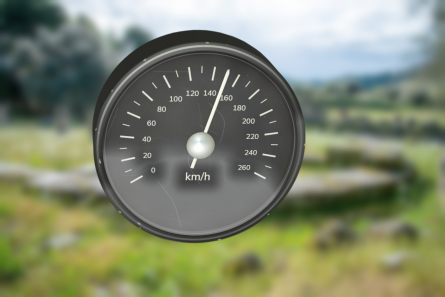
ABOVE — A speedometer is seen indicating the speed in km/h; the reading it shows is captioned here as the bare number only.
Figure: 150
